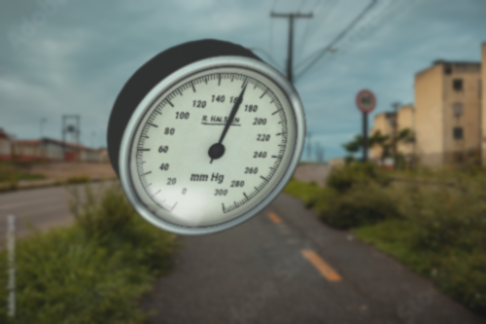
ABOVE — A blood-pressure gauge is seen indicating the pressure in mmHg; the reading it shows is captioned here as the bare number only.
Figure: 160
